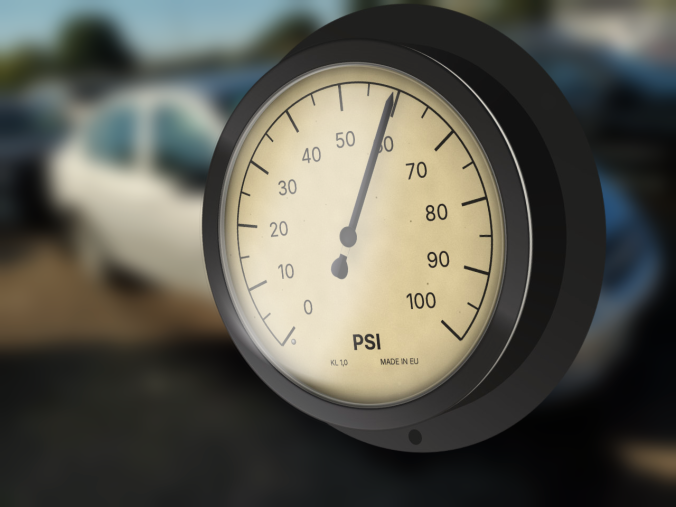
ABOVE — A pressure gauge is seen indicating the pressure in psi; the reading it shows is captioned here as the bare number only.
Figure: 60
